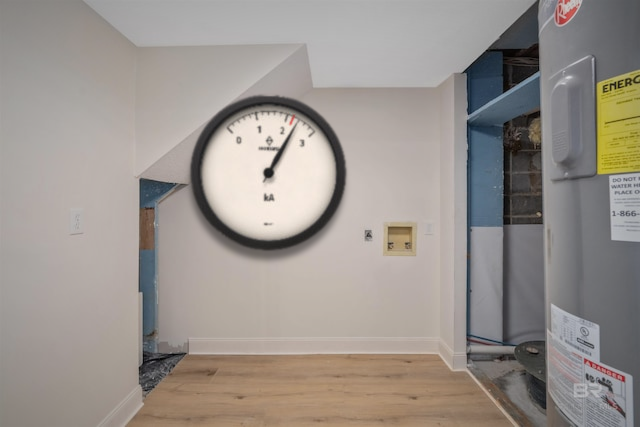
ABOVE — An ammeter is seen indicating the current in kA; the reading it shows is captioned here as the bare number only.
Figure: 2.4
